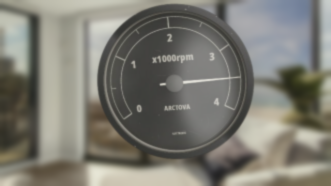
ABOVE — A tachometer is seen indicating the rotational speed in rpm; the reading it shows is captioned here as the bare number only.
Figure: 3500
